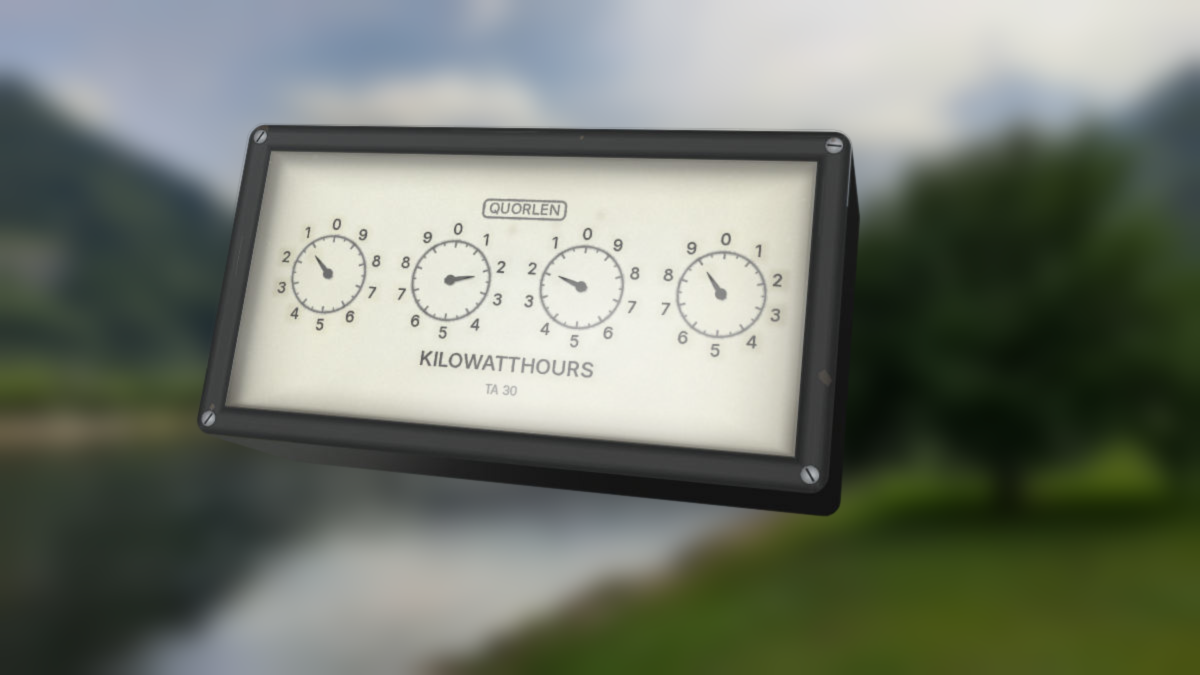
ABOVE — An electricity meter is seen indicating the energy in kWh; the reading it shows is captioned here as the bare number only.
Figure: 1219
